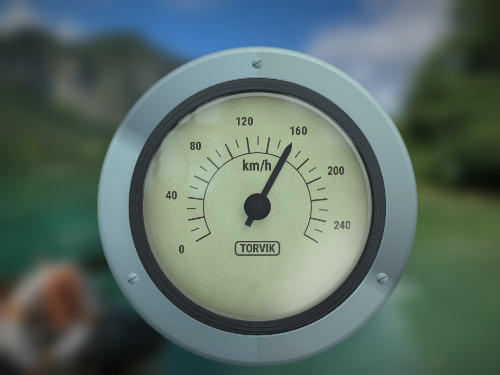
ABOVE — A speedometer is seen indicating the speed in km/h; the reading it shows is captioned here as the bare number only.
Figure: 160
